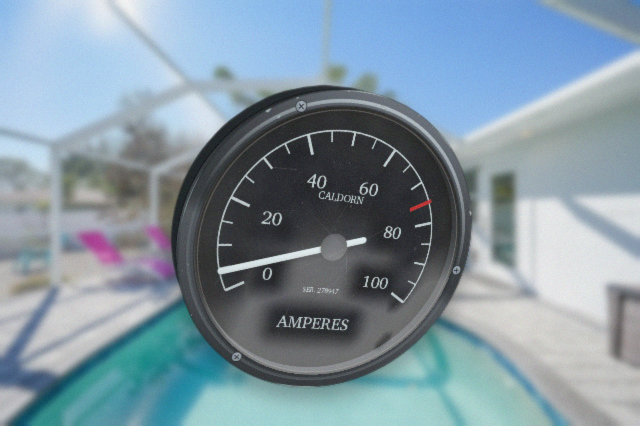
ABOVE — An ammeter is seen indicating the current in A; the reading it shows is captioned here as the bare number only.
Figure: 5
